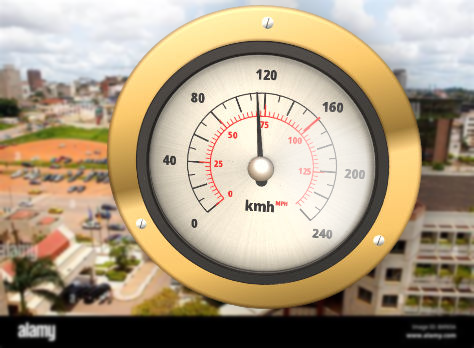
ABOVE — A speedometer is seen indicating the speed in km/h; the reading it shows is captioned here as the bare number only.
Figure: 115
